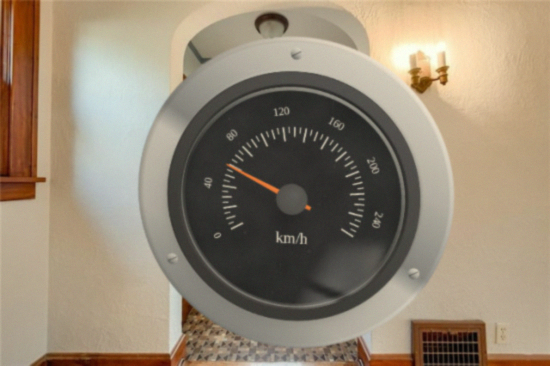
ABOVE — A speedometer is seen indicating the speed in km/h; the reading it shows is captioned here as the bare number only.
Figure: 60
